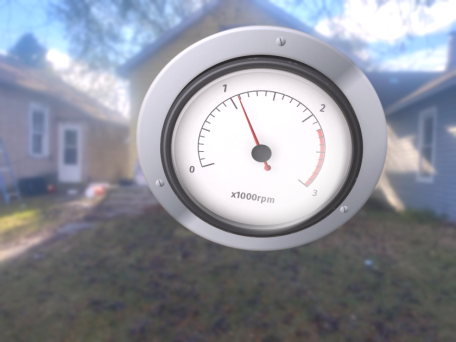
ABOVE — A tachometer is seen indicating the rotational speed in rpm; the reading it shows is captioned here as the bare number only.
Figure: 1100
